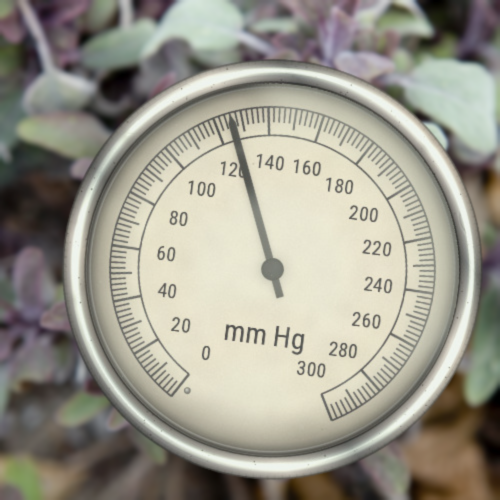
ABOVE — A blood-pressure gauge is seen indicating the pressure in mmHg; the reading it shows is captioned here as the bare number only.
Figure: 126
